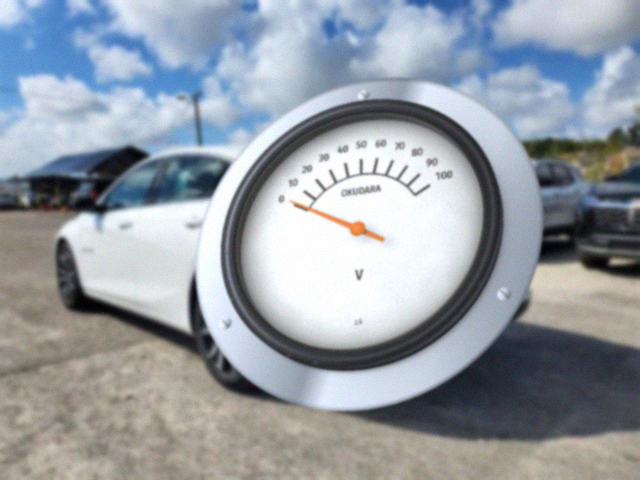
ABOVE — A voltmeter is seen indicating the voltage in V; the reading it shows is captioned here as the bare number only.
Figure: 0
